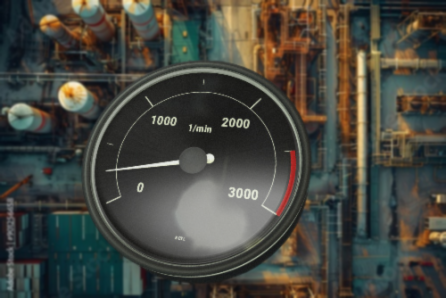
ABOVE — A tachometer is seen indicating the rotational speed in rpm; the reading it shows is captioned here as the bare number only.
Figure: 250
